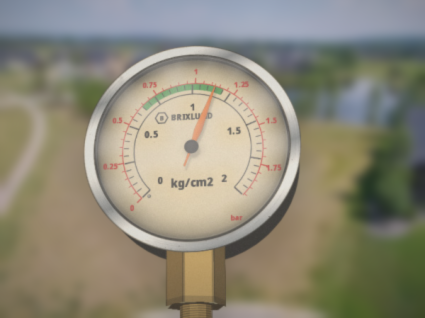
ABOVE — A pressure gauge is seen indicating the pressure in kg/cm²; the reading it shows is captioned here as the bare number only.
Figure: 1.15
